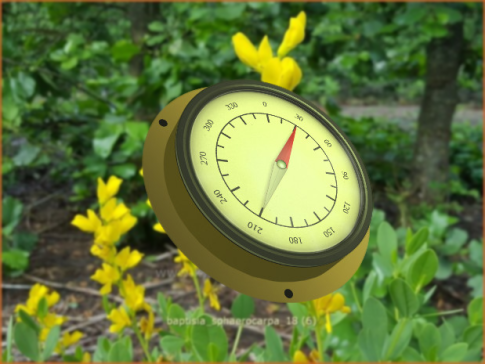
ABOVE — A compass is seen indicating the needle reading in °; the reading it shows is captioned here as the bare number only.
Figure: 30
